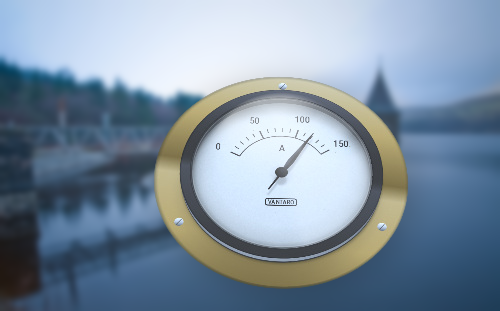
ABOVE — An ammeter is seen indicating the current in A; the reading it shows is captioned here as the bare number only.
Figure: 120
